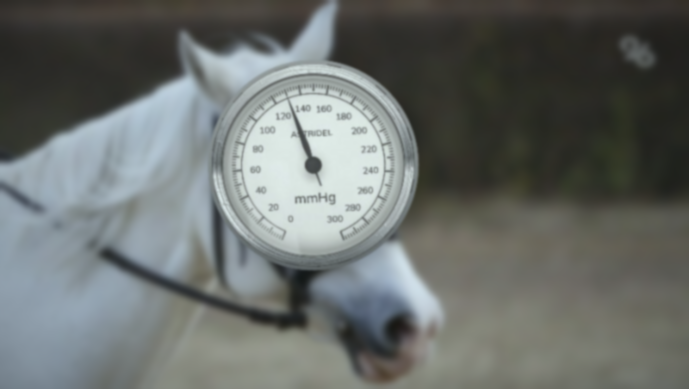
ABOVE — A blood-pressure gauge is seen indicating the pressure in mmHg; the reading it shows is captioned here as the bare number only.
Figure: 130
